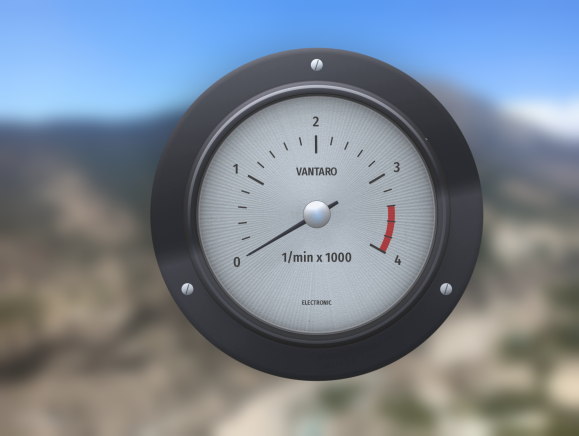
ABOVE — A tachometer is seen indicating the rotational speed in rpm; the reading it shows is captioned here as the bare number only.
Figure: 0
